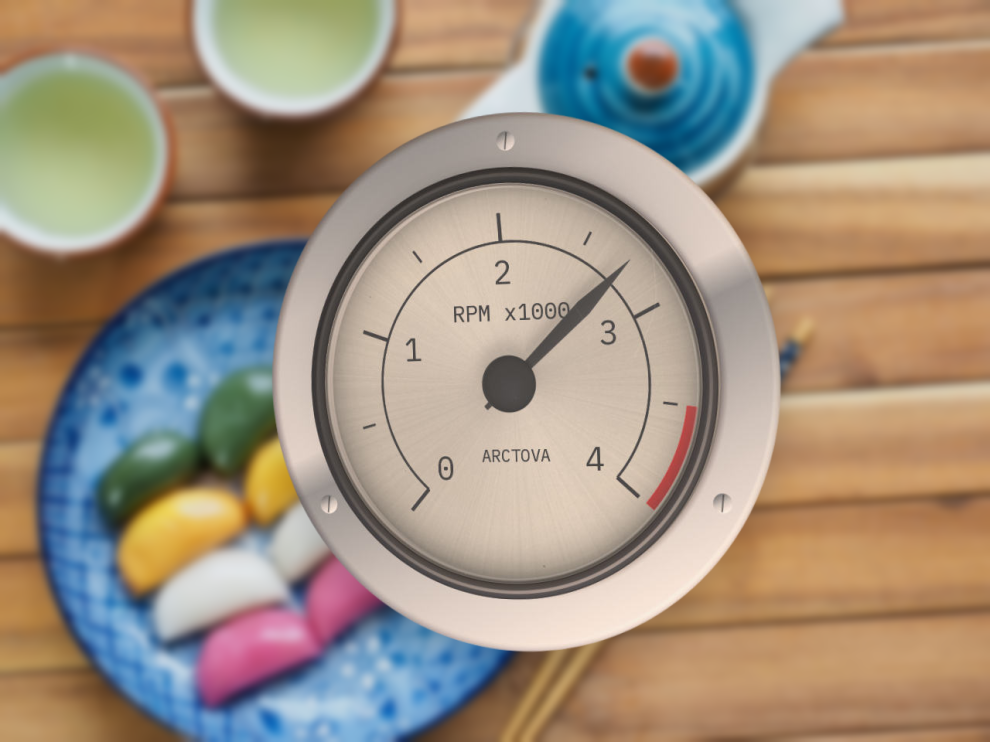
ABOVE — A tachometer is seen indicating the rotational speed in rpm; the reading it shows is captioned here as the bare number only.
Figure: 2750
